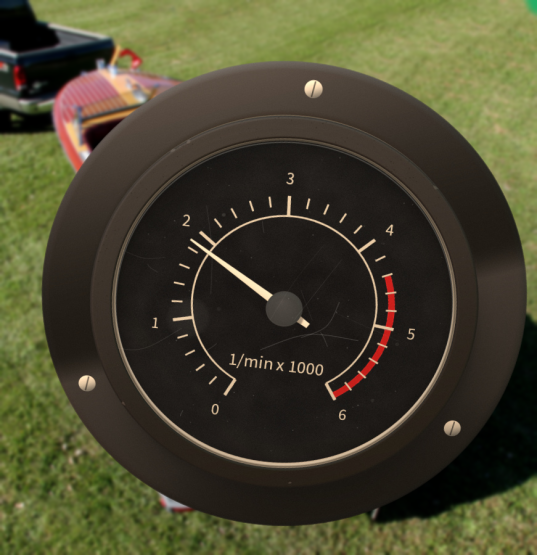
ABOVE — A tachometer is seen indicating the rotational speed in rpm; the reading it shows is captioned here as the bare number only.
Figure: 1900
